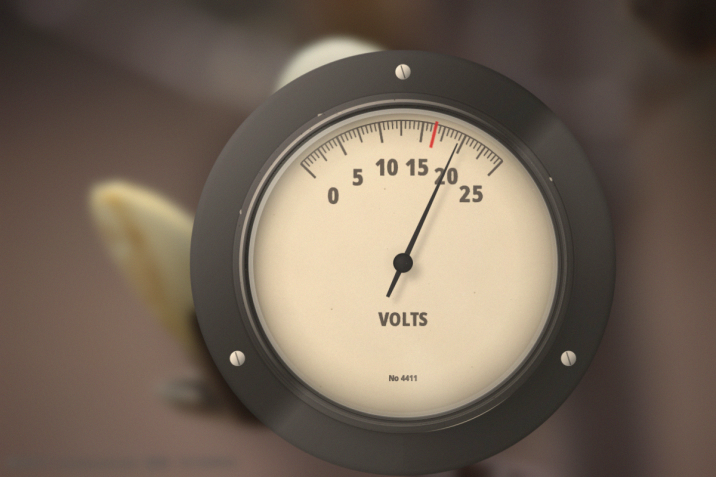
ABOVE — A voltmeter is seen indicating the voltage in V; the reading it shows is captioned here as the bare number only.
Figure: 19.5
